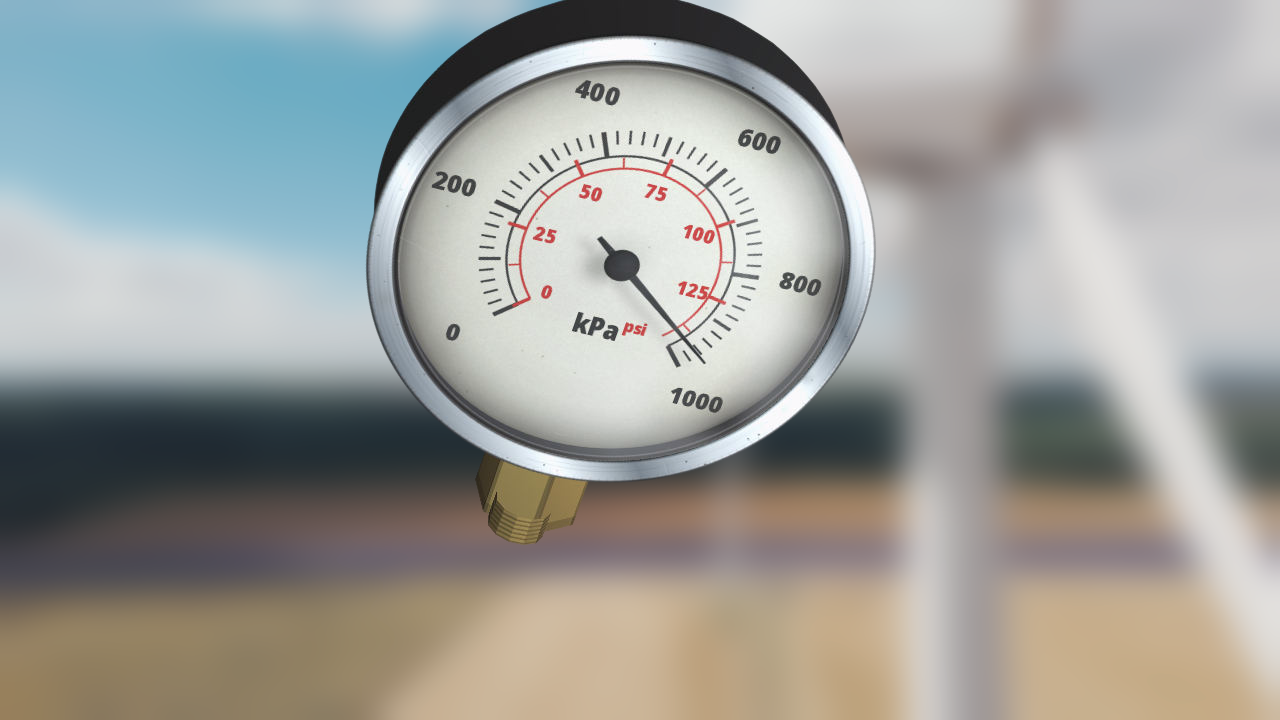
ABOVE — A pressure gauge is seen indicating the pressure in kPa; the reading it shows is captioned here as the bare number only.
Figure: 960
